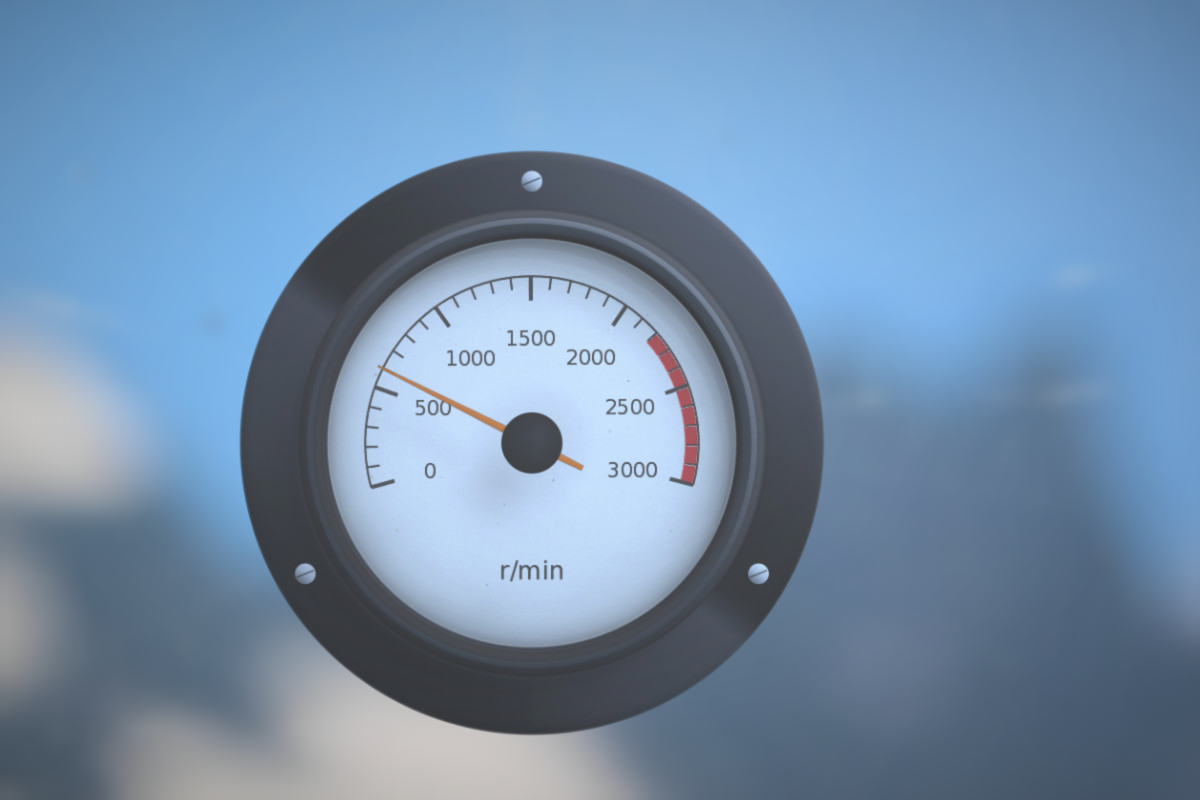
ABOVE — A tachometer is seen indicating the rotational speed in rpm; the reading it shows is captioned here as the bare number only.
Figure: 600
